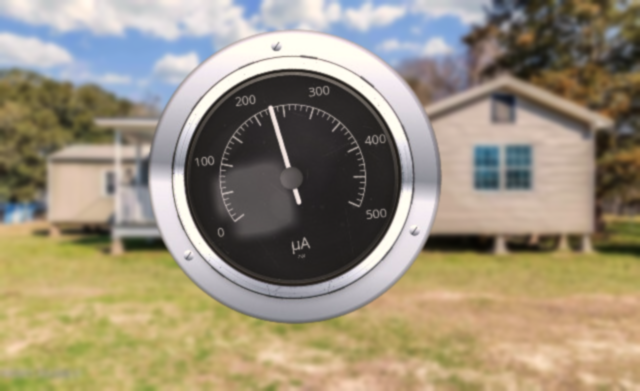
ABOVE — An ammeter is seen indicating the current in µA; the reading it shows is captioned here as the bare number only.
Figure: 230
